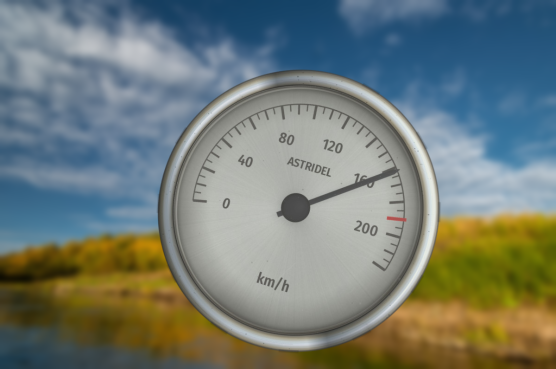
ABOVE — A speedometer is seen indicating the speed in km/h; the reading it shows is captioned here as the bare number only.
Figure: 162.5
